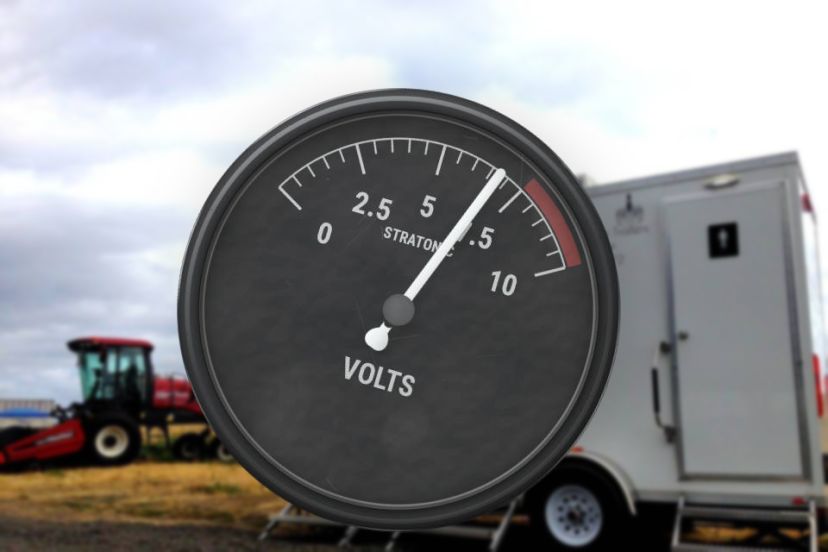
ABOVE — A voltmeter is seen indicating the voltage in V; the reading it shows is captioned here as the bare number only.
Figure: 6.75
